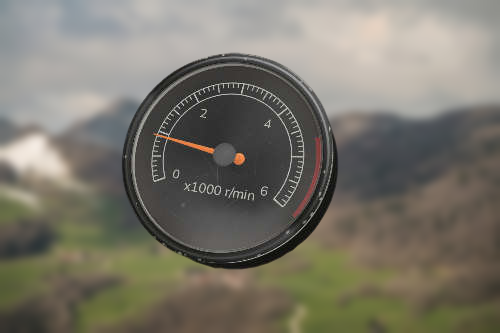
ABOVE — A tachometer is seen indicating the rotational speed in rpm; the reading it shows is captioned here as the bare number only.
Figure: 900
